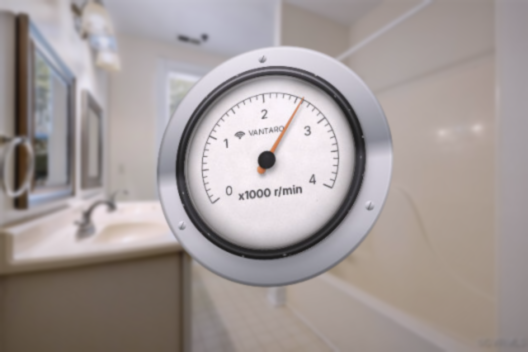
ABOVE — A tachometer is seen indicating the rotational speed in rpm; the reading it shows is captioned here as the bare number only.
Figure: 2600
